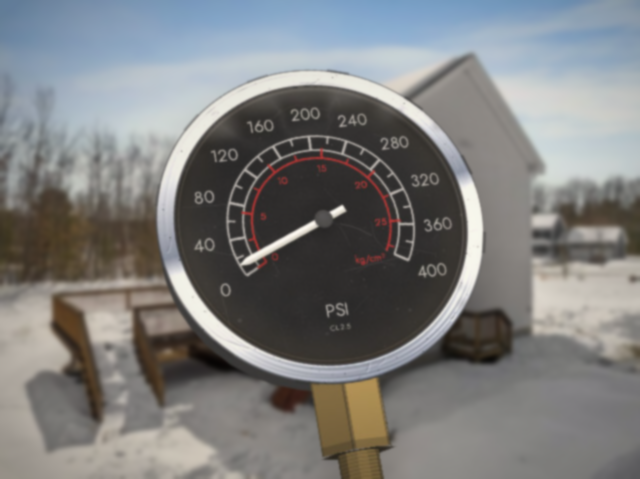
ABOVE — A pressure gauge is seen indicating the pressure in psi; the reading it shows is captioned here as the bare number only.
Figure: 10
